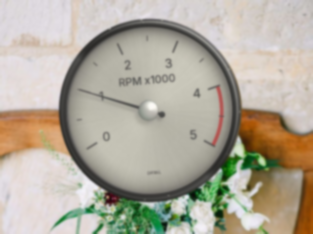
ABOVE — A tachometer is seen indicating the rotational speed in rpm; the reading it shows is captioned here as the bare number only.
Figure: 1000
